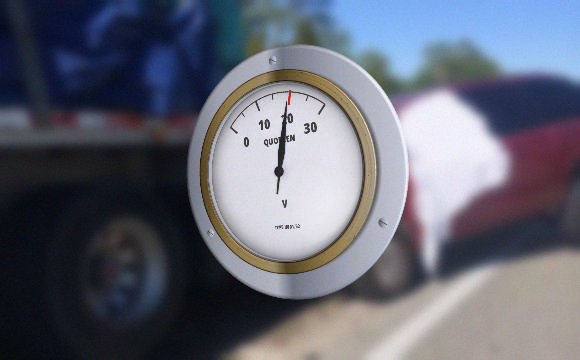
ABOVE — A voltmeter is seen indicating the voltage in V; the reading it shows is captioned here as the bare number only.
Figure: 20
